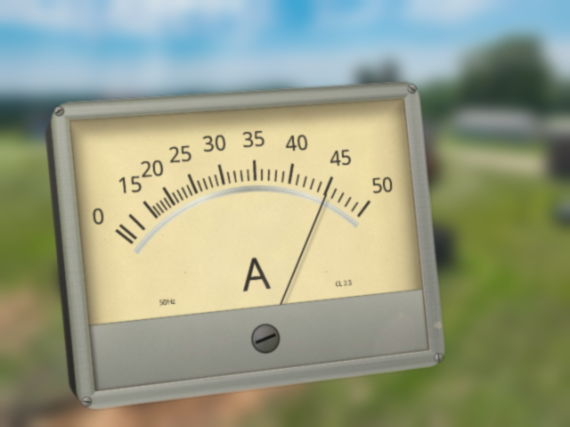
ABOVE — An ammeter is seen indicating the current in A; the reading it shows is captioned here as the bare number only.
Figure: 45
